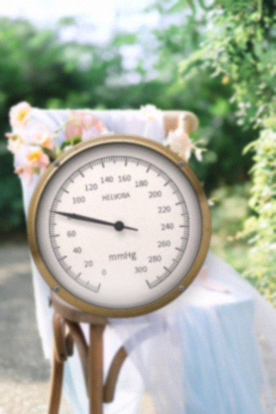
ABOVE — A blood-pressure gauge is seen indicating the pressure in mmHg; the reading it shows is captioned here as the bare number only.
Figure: 80
